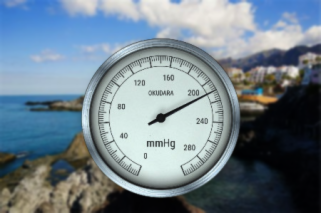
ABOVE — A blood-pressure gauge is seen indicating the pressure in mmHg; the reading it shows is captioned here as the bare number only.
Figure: 210
